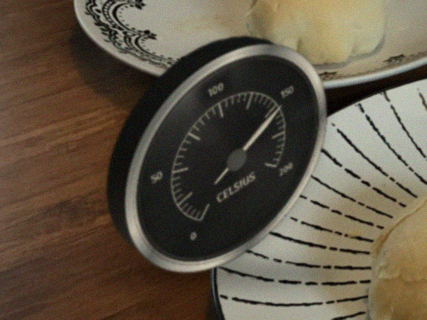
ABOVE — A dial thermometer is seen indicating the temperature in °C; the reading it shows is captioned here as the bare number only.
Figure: 150
